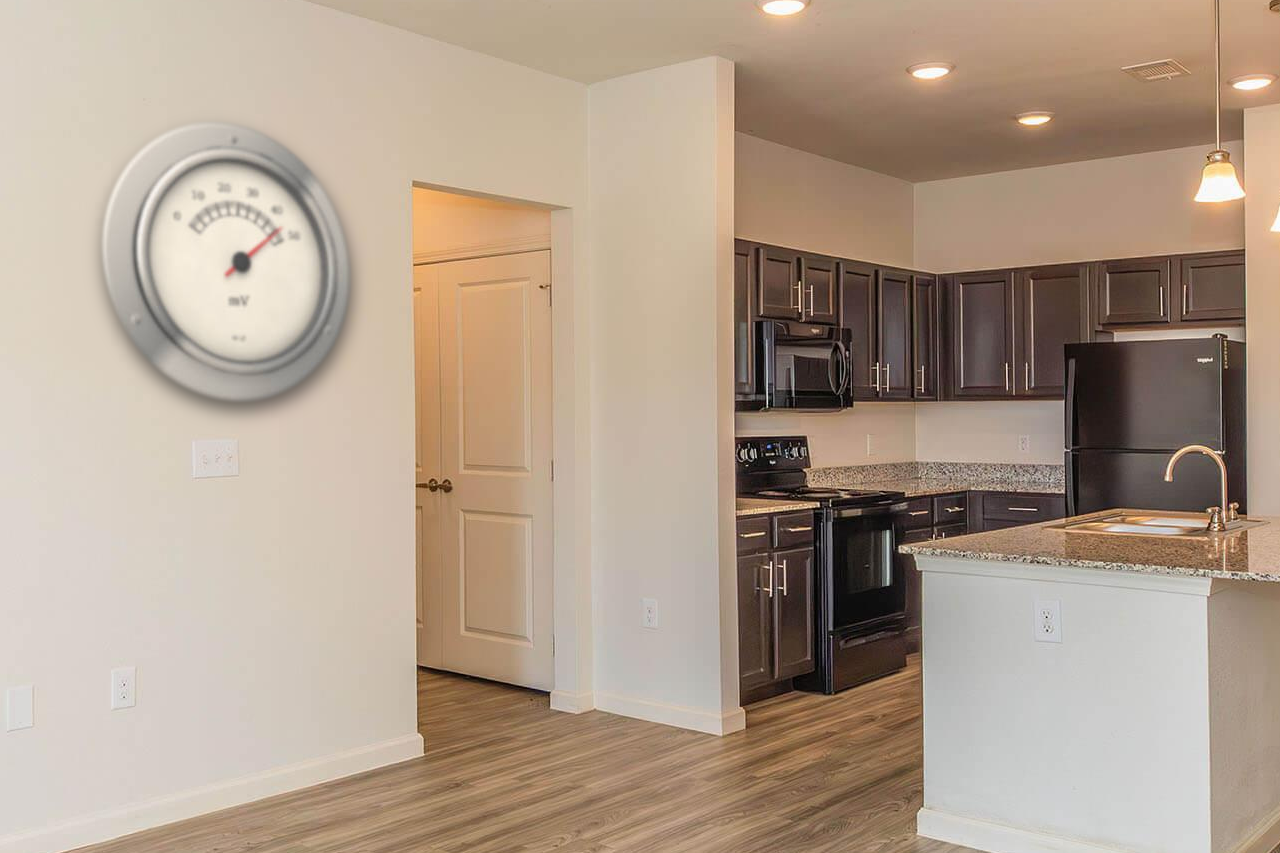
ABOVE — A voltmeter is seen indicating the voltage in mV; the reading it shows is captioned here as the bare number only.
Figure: 45
